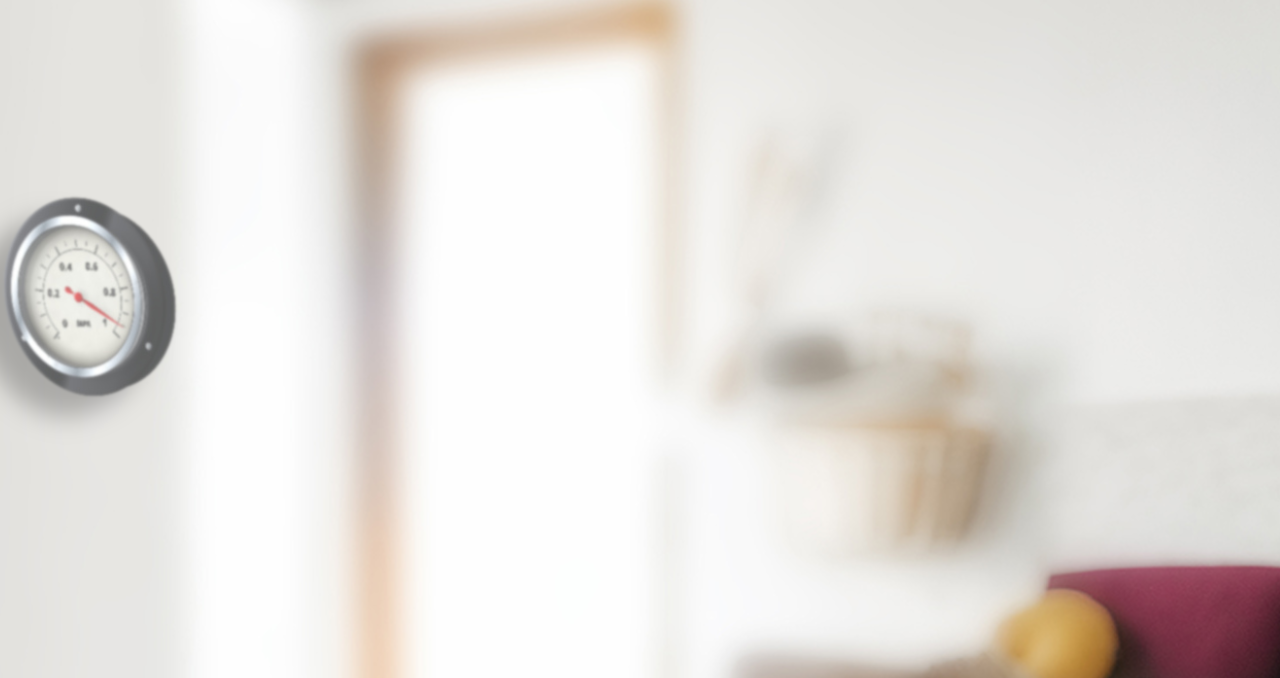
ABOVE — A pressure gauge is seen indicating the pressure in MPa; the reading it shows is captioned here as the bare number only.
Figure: 0.95
